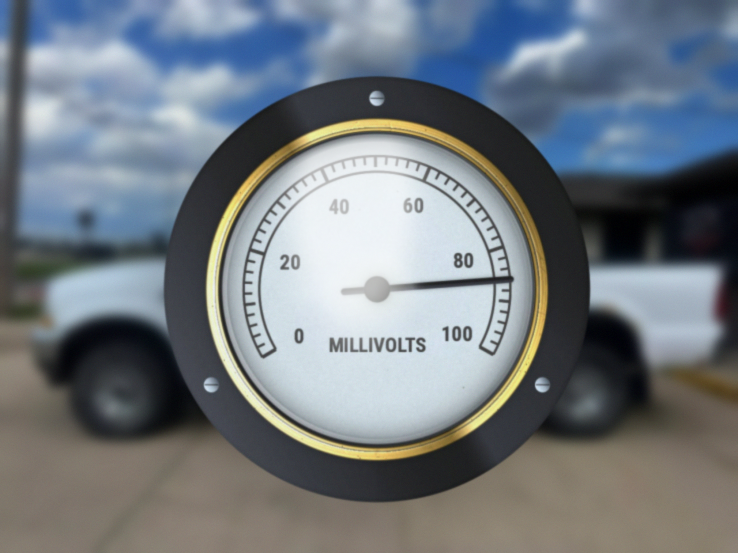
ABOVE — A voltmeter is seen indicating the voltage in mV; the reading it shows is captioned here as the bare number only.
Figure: 86
